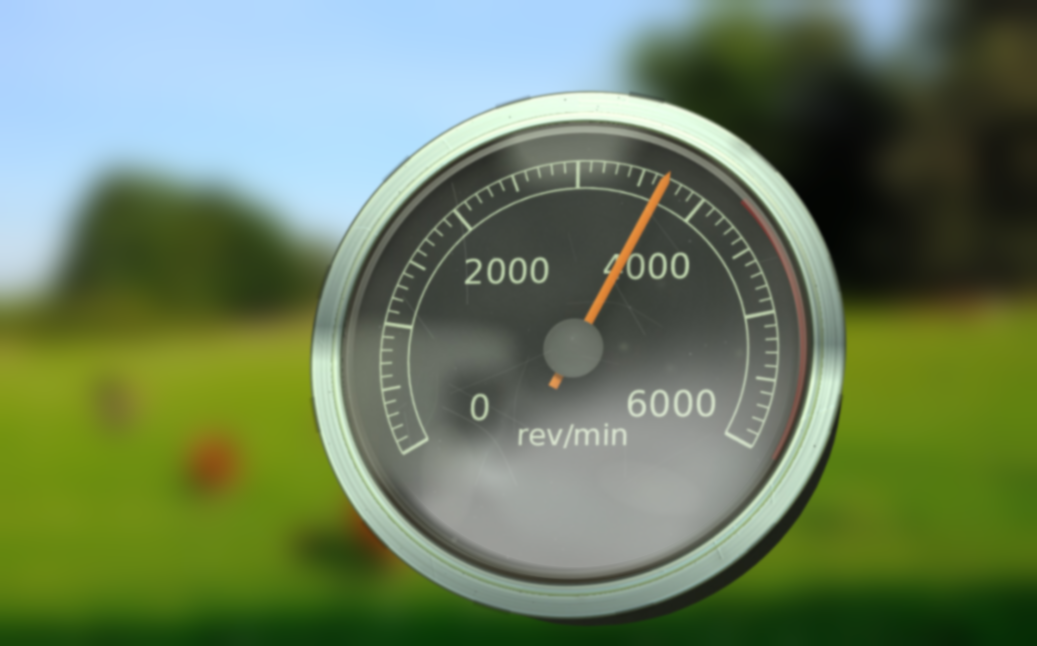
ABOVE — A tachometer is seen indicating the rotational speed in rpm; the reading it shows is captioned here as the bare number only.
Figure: 3700
